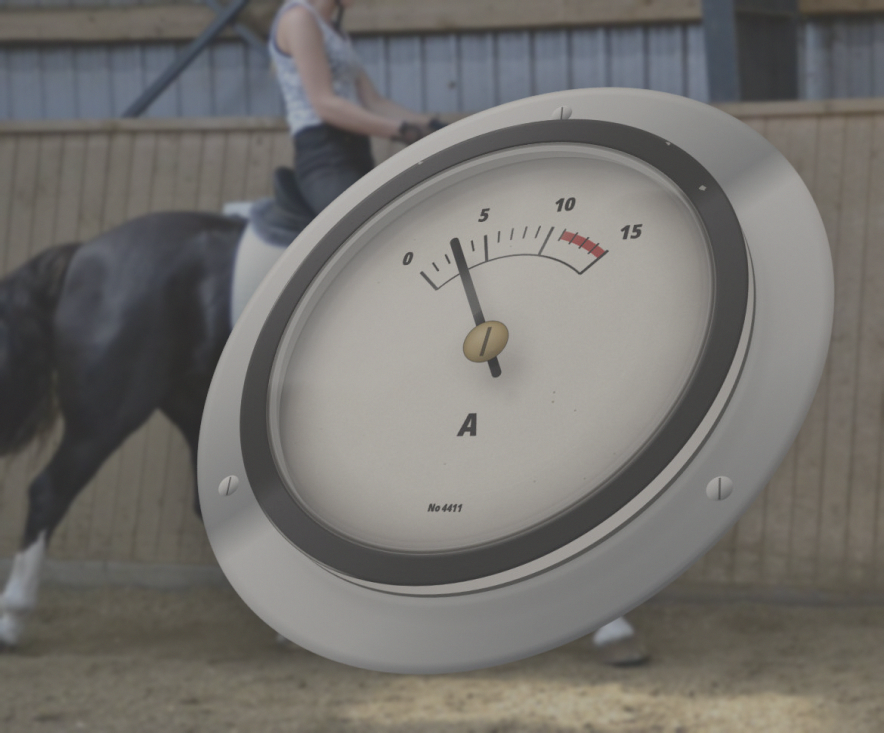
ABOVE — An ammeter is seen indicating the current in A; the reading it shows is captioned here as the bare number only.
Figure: 3
